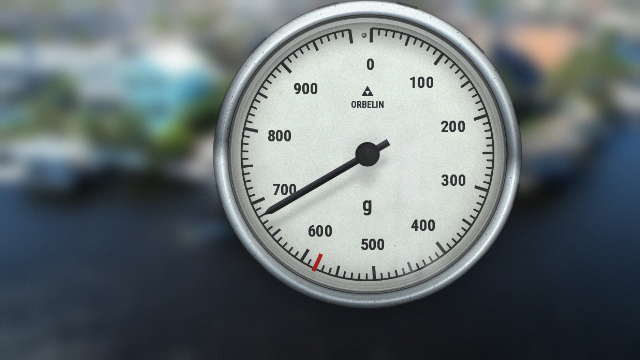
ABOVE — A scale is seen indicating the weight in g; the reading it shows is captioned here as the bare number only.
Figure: 680
